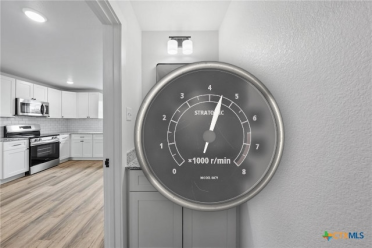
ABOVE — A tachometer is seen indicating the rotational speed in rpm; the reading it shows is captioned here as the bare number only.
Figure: 4500
